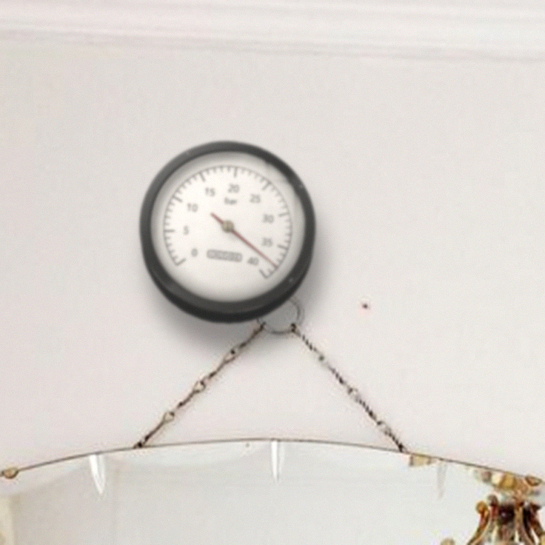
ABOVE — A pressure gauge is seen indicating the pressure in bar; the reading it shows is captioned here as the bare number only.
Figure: 38
